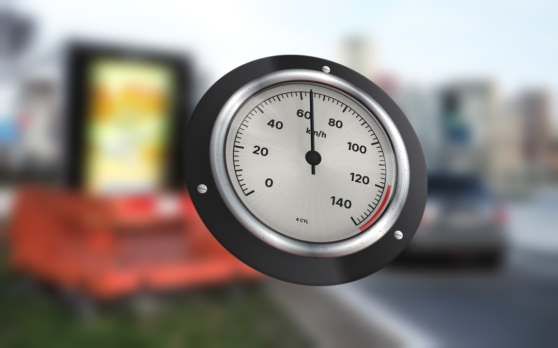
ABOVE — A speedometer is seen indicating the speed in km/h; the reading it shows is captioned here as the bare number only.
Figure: 64
